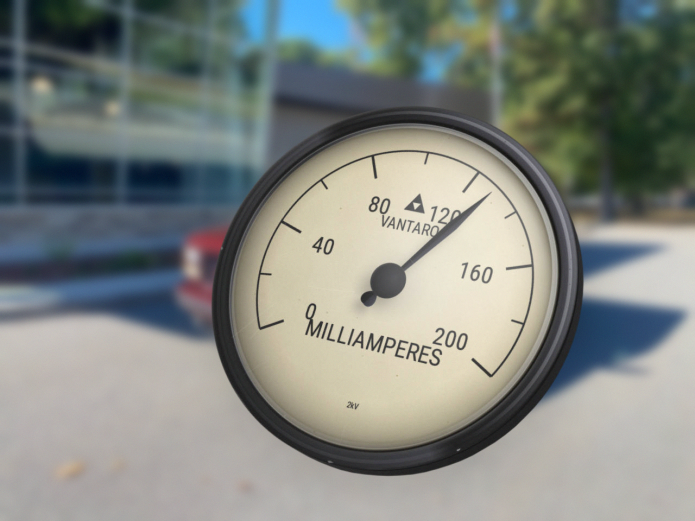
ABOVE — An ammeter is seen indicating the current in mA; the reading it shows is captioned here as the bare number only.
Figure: 130
